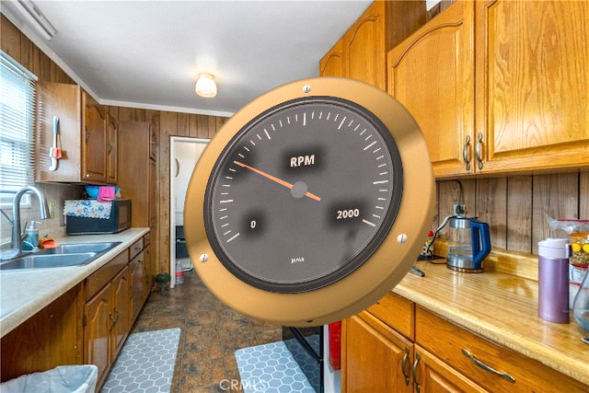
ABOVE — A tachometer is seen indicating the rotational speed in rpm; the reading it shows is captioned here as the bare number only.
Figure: 500
